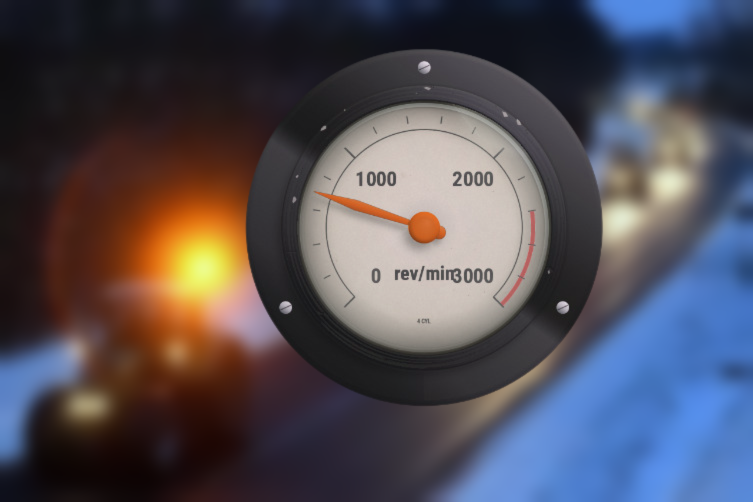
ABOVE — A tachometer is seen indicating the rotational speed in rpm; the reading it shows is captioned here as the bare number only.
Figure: 700
